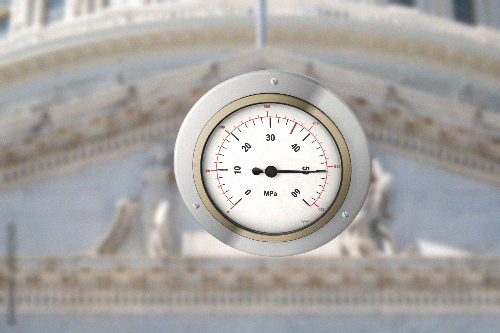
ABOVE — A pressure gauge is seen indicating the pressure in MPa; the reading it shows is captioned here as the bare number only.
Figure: 50
